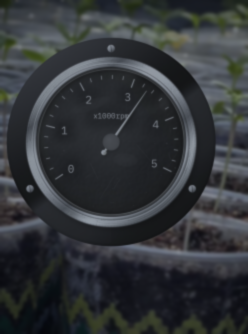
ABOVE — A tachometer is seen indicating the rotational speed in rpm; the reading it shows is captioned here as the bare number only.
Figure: 3300
